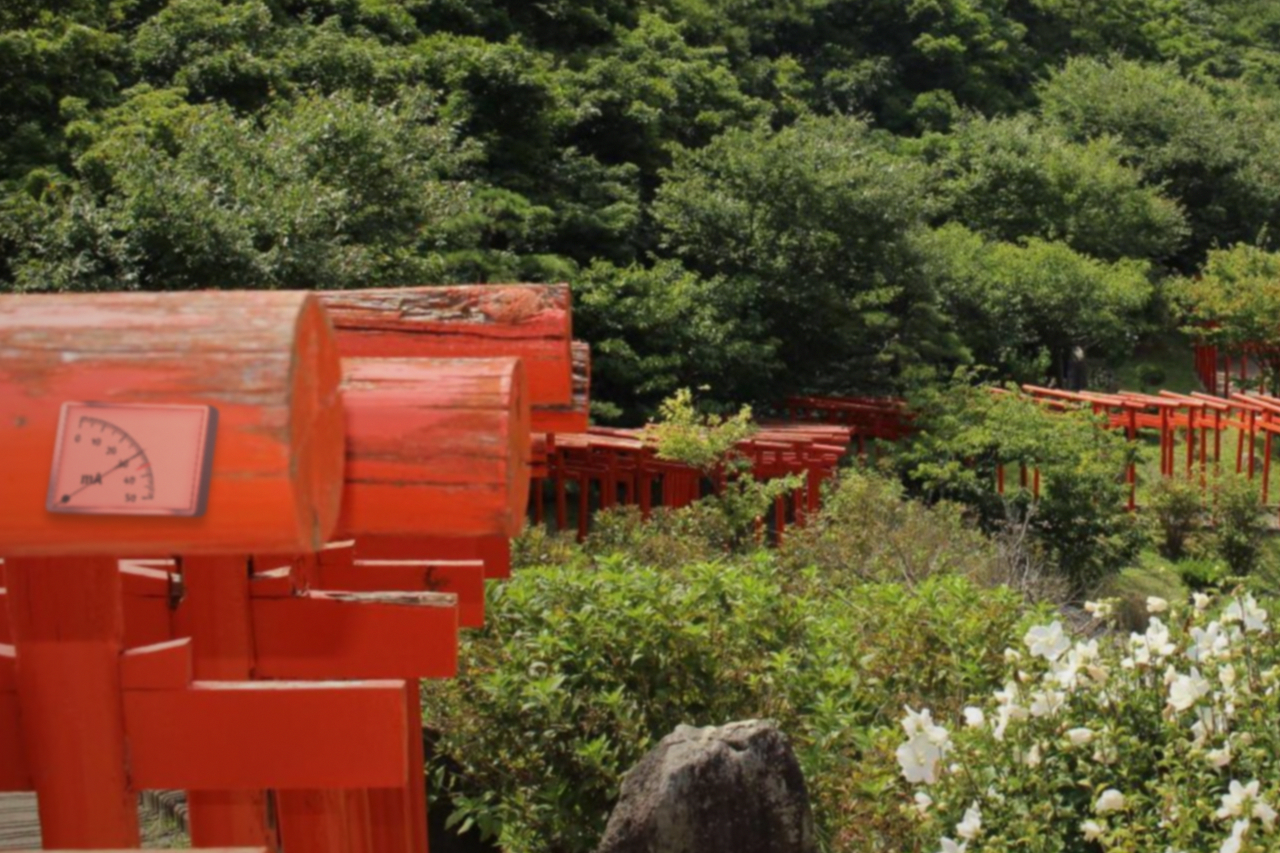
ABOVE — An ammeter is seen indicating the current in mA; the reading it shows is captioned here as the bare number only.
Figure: 30
